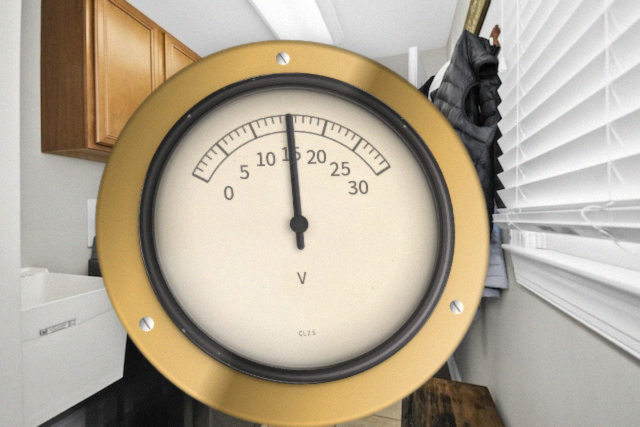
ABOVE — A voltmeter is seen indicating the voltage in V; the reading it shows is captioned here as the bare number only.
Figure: 15
